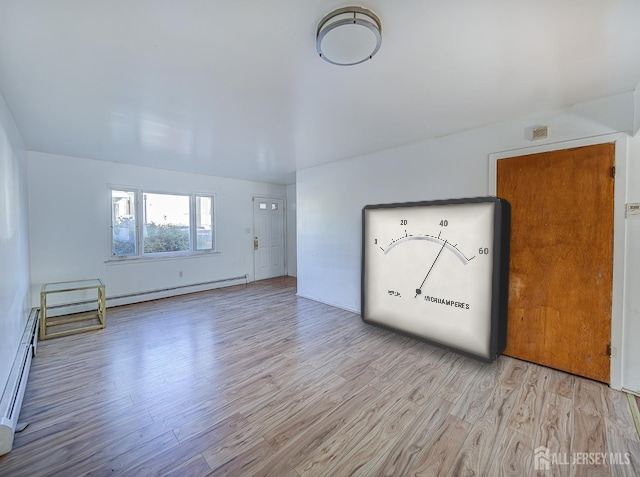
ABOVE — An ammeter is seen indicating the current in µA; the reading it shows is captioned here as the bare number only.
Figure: 45
